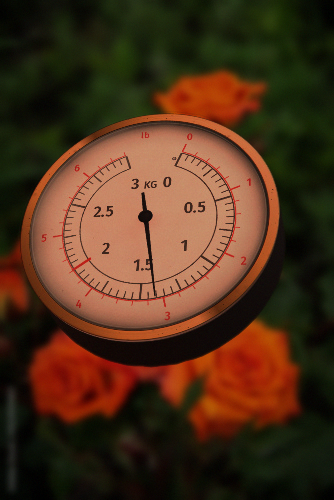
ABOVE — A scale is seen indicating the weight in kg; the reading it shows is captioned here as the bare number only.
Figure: 1.4
